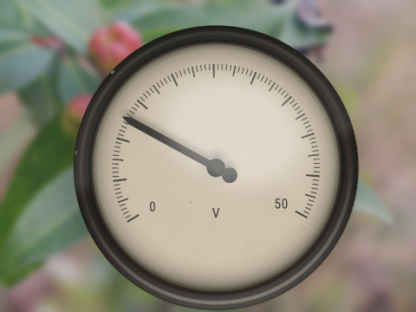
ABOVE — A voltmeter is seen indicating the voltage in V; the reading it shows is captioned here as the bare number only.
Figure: 12.5
